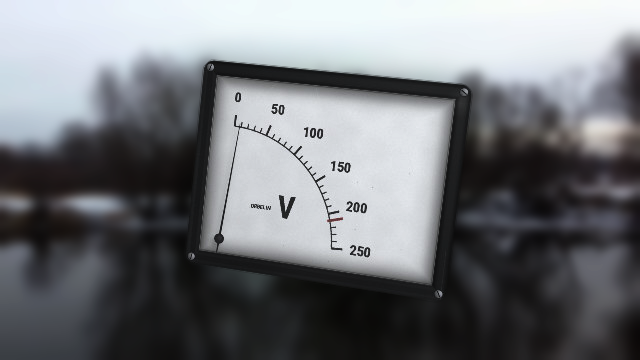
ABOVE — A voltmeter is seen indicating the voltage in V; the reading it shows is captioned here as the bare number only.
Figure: 10
